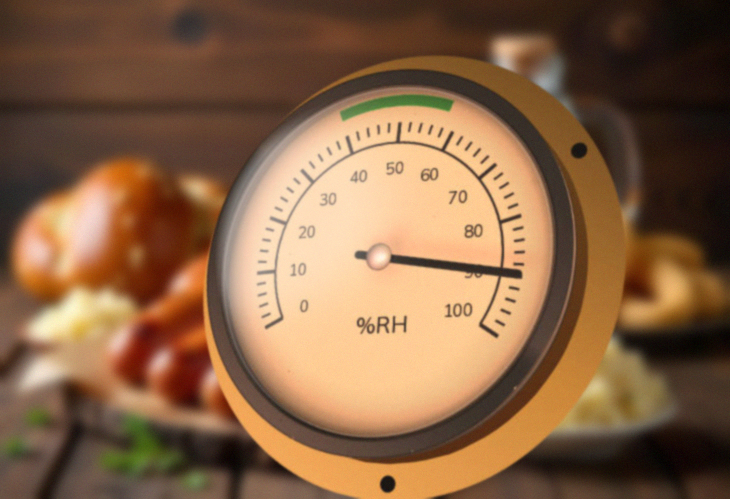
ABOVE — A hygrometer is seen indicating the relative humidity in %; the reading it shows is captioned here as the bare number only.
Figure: 90
